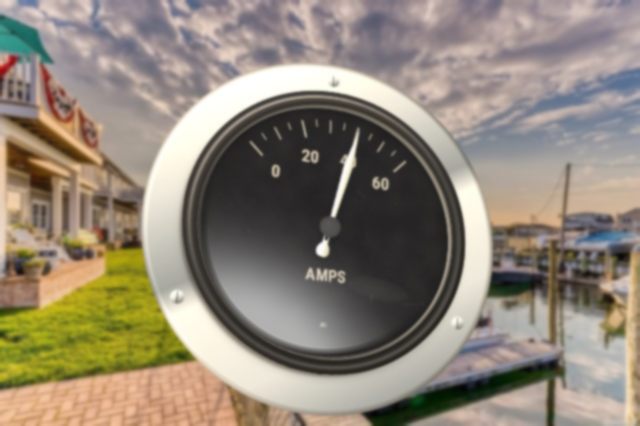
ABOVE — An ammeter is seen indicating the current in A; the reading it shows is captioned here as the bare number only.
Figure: 40
